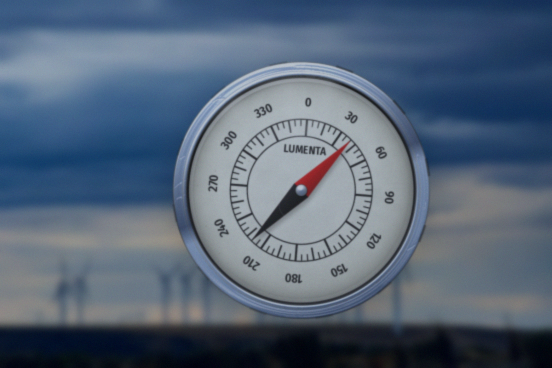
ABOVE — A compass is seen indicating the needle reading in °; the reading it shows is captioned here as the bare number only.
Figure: 40
